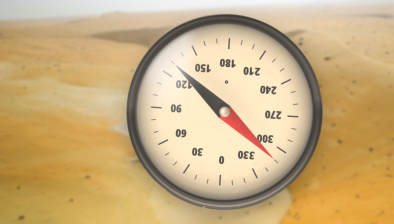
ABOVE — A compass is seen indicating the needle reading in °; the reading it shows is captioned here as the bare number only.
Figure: 310
